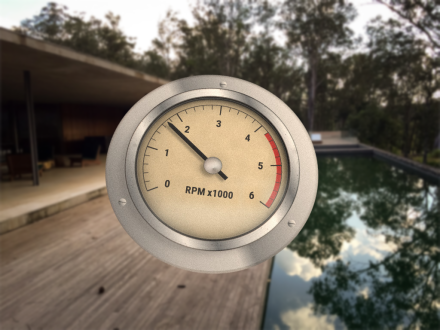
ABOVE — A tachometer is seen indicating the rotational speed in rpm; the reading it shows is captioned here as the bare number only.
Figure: 1700
